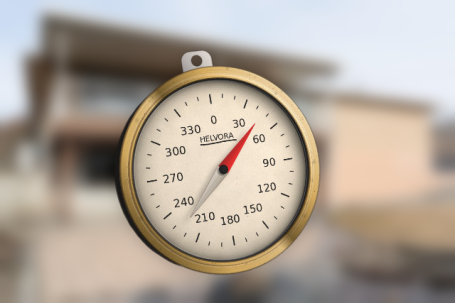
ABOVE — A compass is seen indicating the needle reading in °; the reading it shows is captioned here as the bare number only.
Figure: 45
